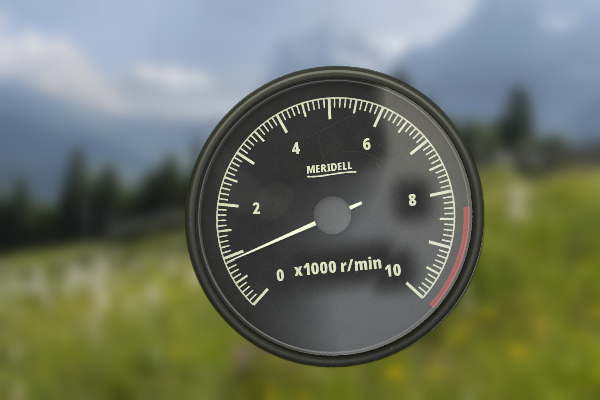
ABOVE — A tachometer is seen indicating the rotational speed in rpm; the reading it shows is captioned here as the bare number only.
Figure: 900
